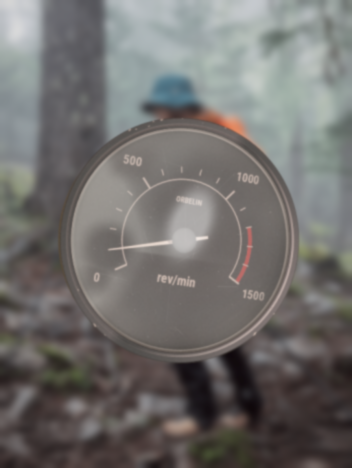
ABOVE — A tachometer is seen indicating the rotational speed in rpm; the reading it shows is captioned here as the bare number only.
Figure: 100
